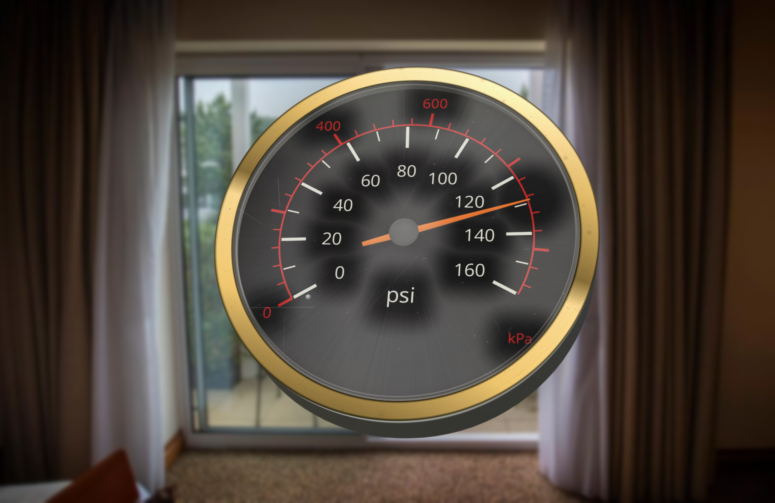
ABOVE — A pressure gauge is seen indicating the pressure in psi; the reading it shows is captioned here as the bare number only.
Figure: 130
